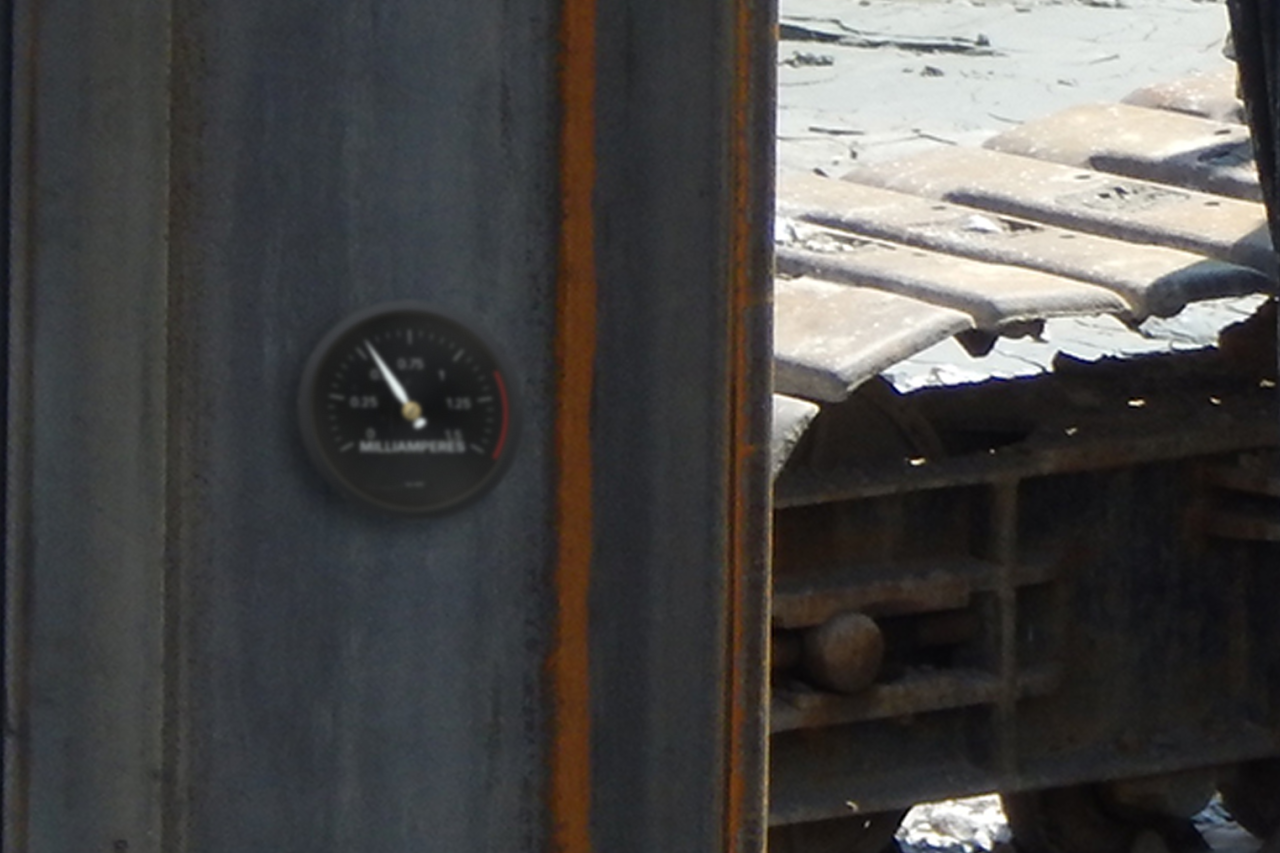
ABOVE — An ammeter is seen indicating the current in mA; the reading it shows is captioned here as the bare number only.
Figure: 0.55
